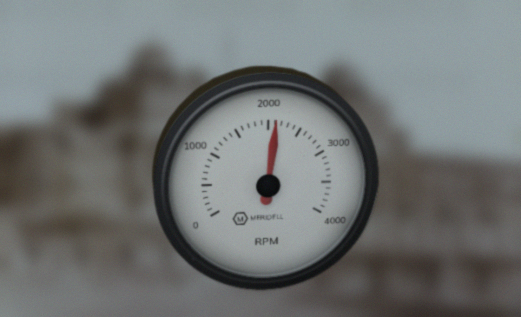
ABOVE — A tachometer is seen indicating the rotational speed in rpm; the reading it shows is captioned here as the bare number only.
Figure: 2100
